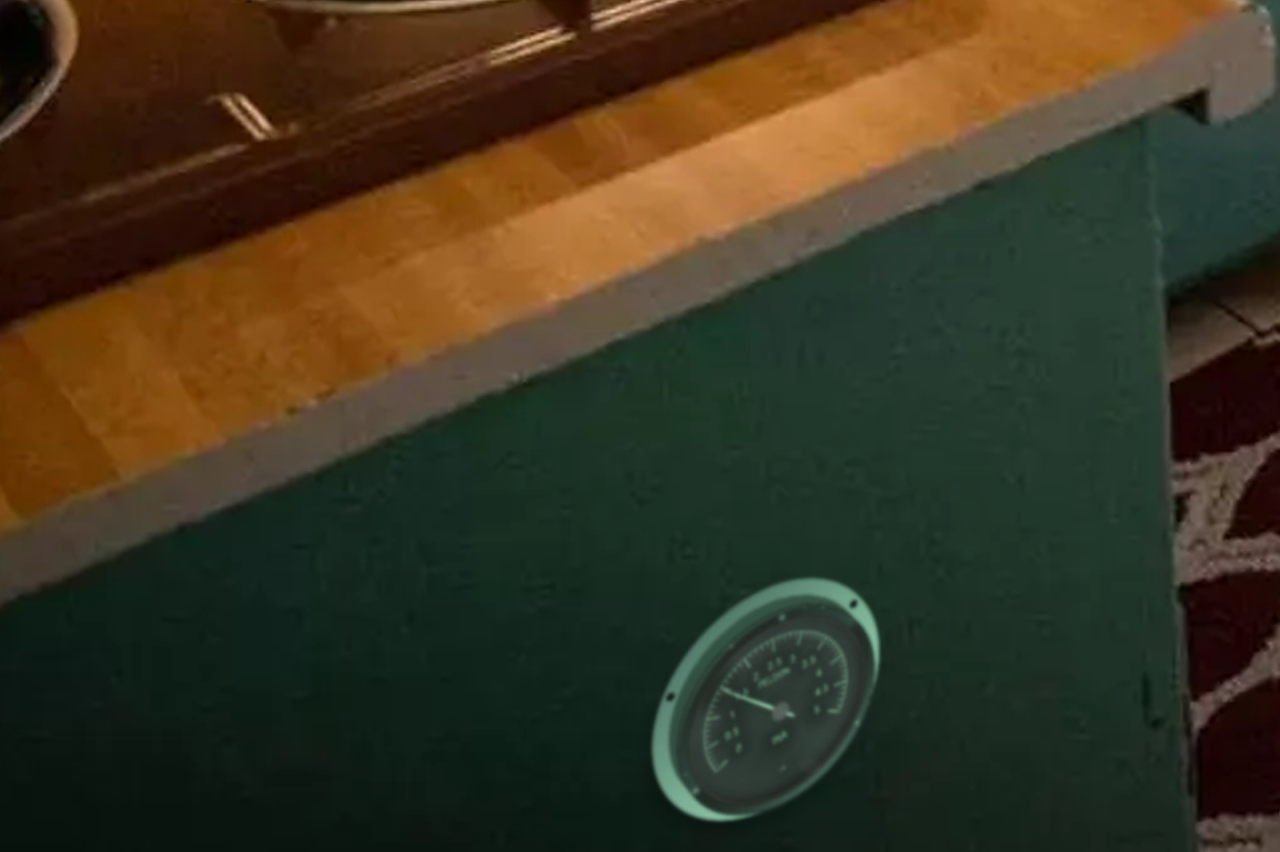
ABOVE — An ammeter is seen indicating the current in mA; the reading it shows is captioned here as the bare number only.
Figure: 1.5
